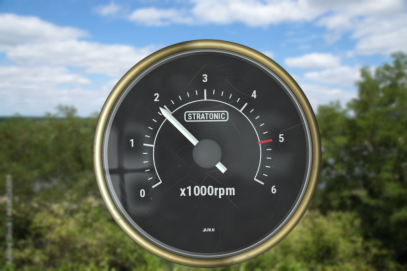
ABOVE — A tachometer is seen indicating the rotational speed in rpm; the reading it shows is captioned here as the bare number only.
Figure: 1900
